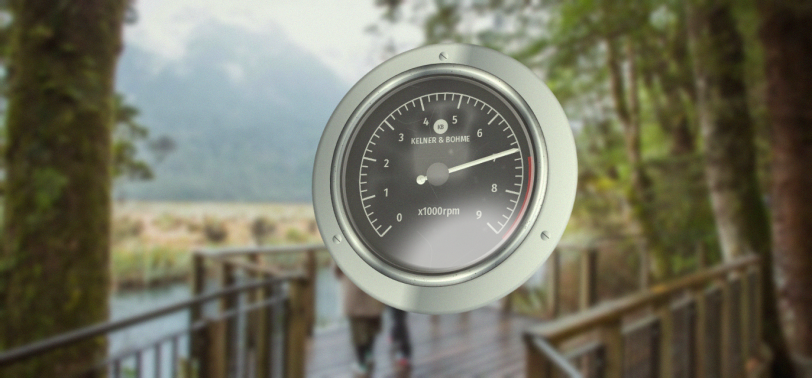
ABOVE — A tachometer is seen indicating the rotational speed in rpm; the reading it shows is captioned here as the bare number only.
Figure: 7000
